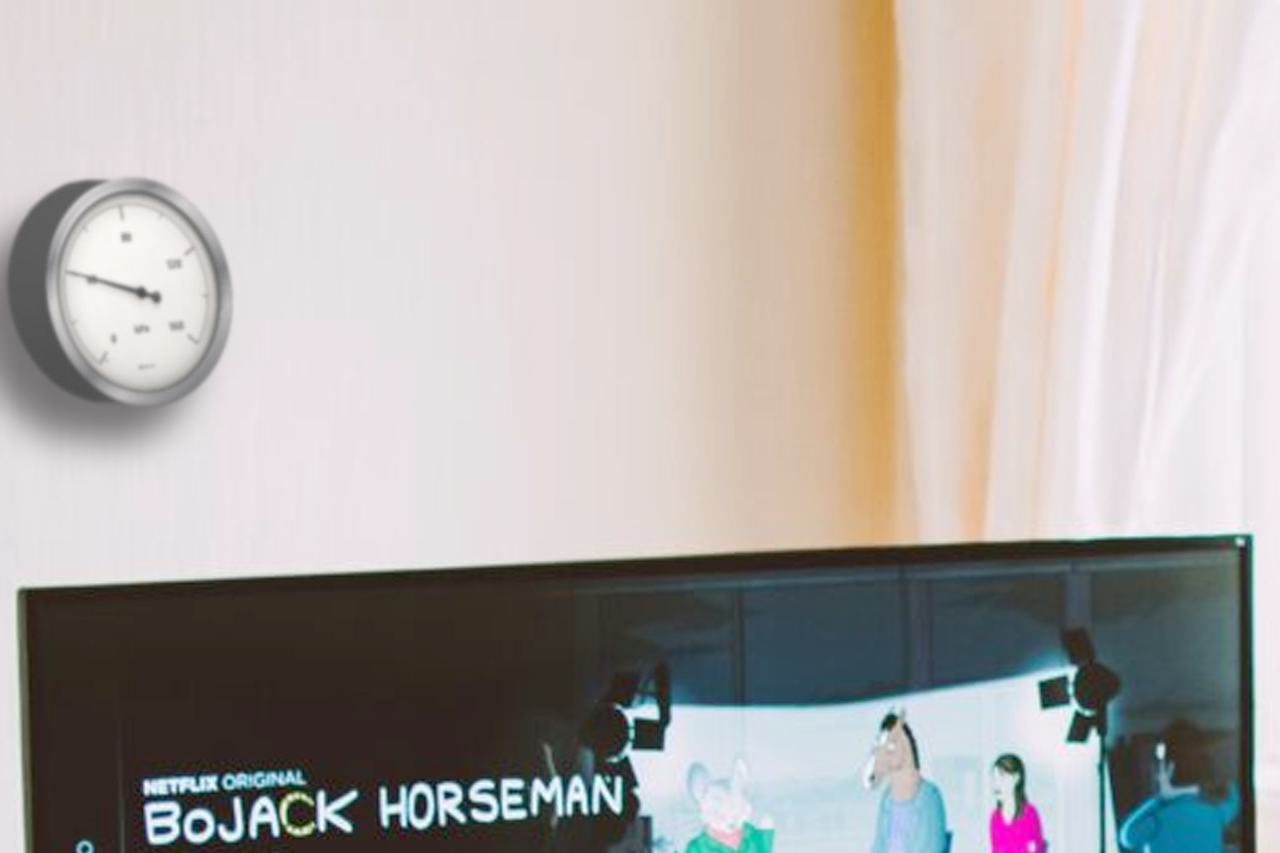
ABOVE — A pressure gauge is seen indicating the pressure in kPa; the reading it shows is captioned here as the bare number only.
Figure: 40
